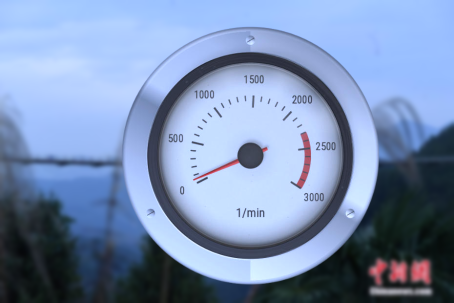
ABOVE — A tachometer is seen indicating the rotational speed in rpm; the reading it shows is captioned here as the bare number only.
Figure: 50
